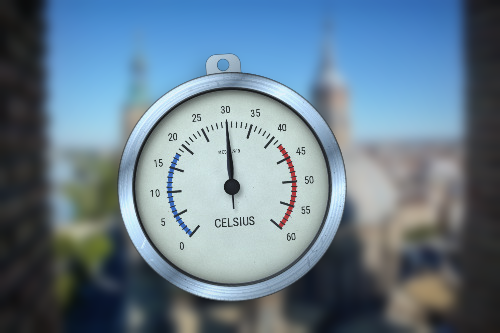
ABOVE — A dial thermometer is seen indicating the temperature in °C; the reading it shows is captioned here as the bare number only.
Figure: 30
